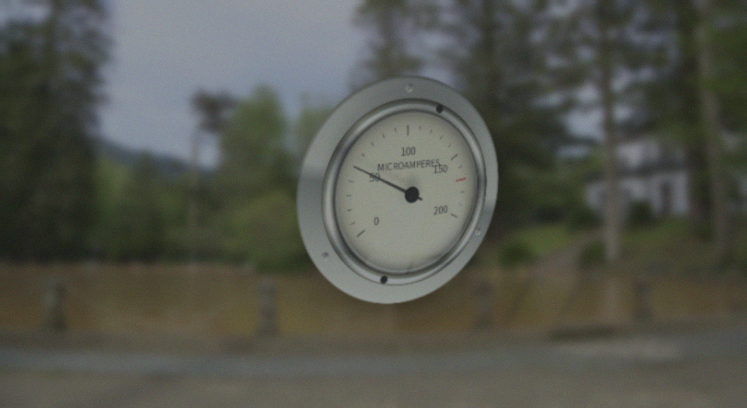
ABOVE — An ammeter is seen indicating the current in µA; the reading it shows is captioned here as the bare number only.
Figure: 50
